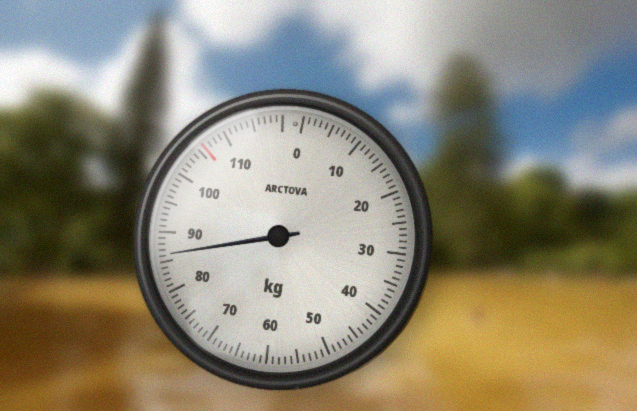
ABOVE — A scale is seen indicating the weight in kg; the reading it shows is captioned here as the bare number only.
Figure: 86
